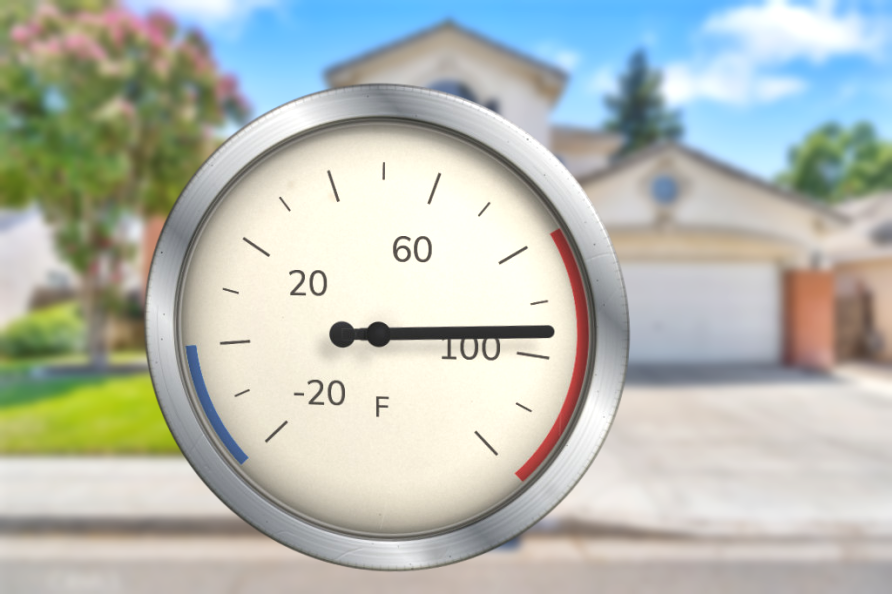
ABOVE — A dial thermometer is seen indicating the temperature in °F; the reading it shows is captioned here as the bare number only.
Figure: 95
